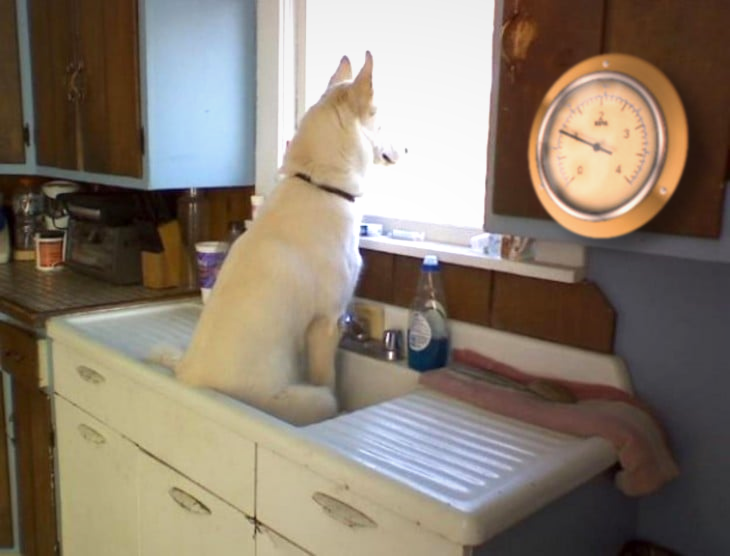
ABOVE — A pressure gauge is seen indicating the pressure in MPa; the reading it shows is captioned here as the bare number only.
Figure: 1
